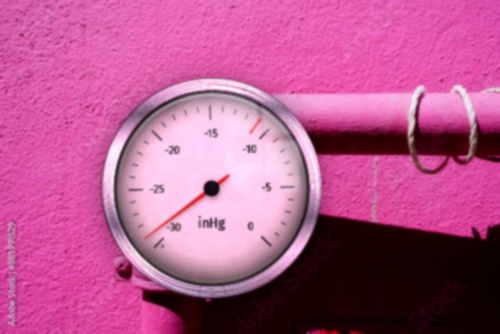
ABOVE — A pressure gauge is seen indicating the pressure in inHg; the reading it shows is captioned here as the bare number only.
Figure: -29
